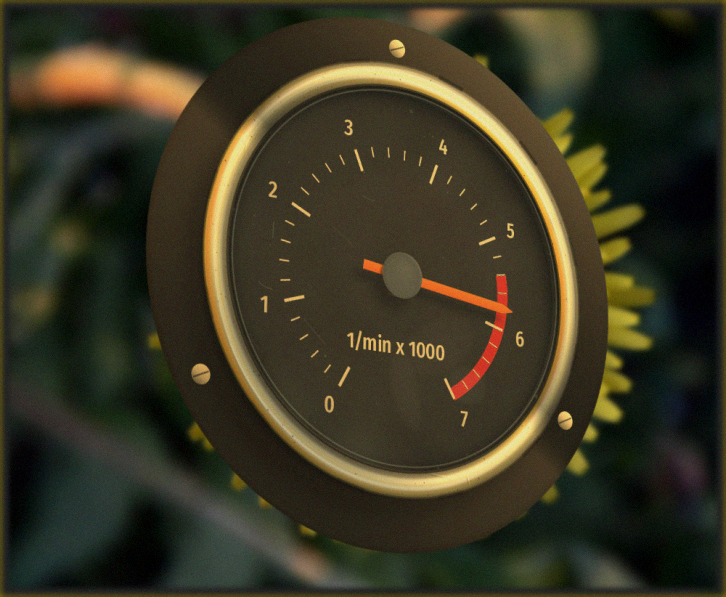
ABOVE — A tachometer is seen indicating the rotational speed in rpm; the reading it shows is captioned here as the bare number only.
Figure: 5800
